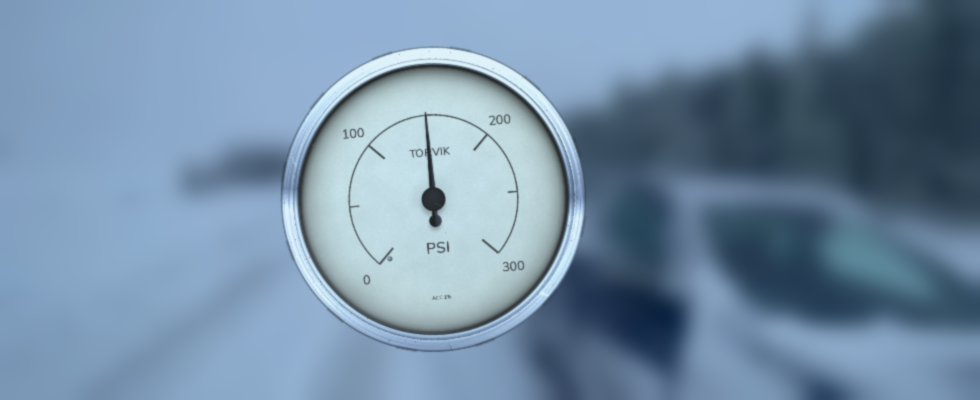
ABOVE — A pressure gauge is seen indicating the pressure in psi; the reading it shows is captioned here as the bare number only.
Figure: 150
